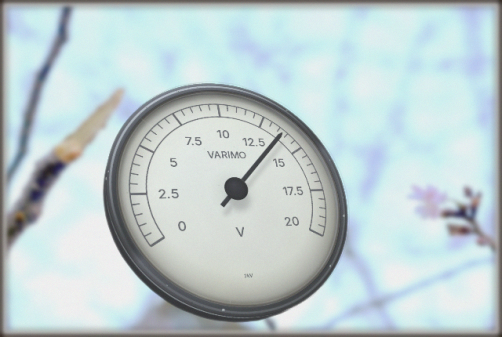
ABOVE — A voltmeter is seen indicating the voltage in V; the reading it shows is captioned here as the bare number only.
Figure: 13.75
